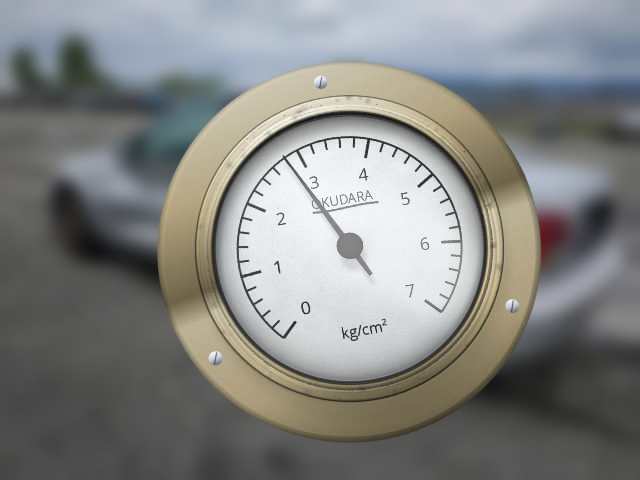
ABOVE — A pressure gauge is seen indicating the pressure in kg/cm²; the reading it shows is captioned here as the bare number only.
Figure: 2.8
